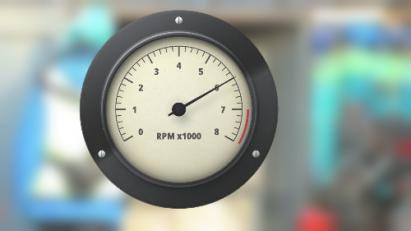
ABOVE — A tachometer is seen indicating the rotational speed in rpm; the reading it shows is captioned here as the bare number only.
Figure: 6000
